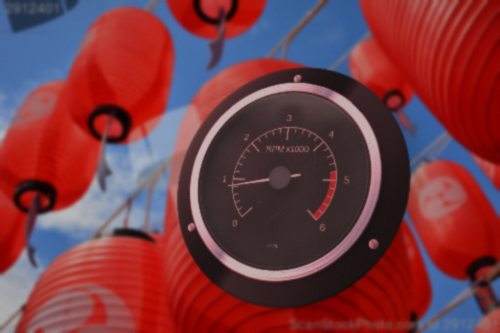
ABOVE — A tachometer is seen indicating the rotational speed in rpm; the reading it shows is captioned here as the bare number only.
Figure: 800
